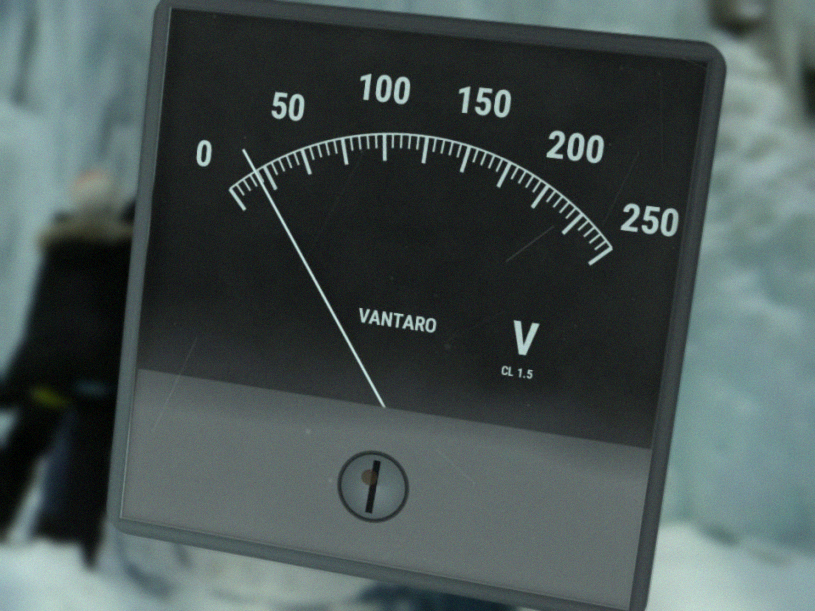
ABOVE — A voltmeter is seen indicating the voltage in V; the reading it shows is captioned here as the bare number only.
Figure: 20
